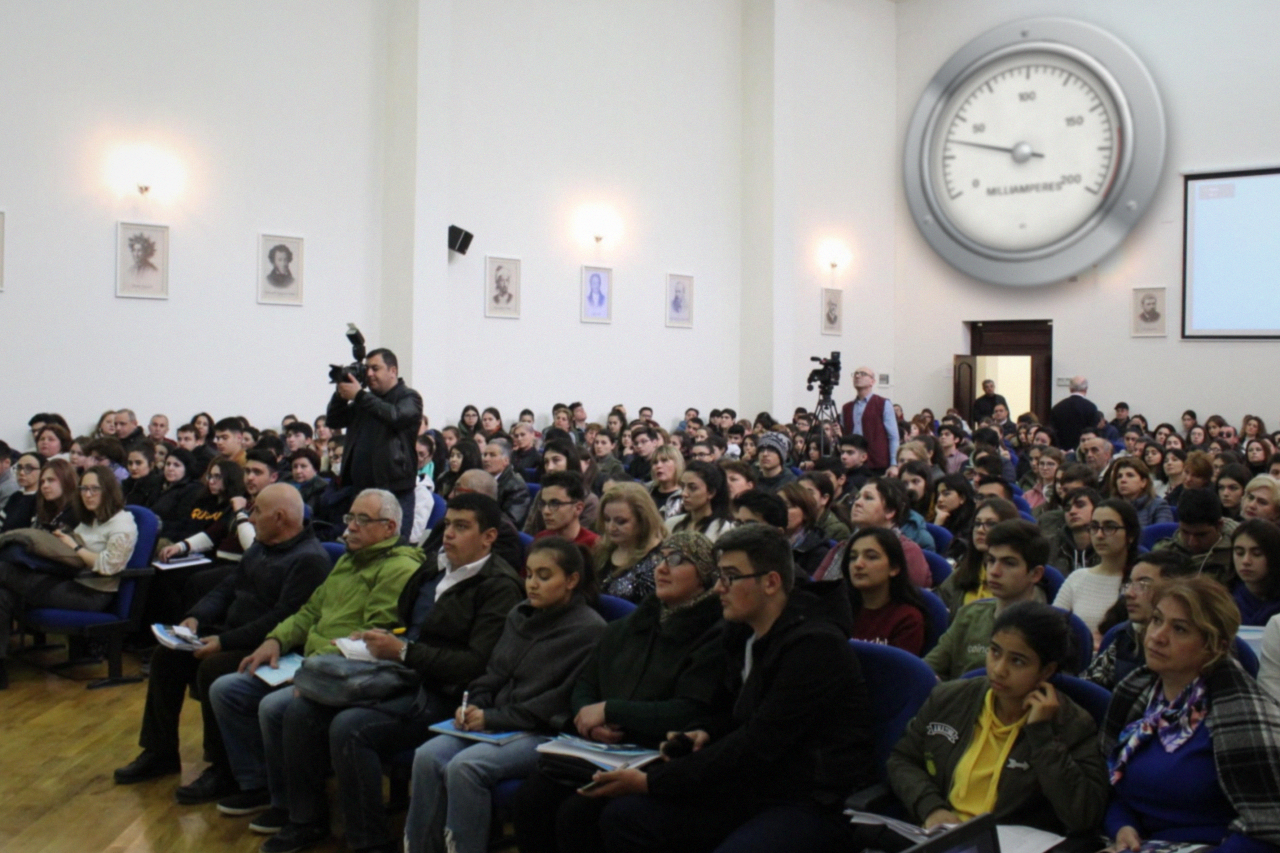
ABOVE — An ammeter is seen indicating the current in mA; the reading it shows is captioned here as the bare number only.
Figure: 35
